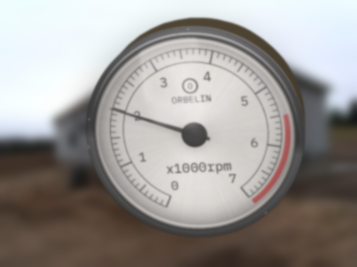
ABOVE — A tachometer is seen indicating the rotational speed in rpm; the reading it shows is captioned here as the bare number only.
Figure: 2000
